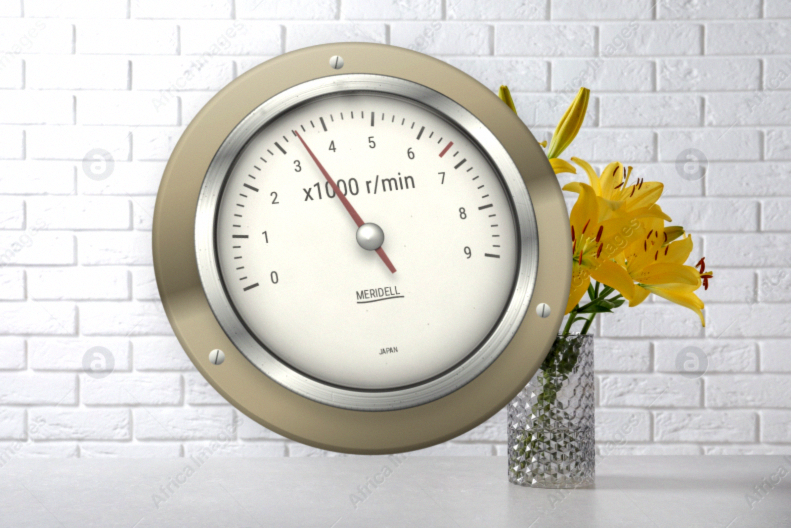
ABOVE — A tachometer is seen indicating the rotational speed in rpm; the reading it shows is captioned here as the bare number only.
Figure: 3400
